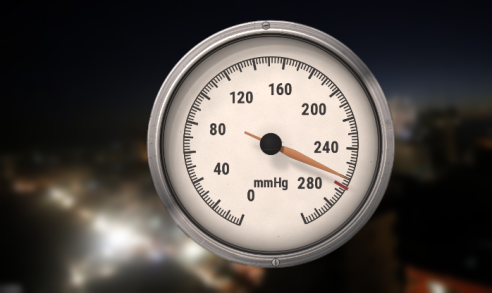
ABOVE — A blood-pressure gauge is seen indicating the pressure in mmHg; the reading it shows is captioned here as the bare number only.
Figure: 260
